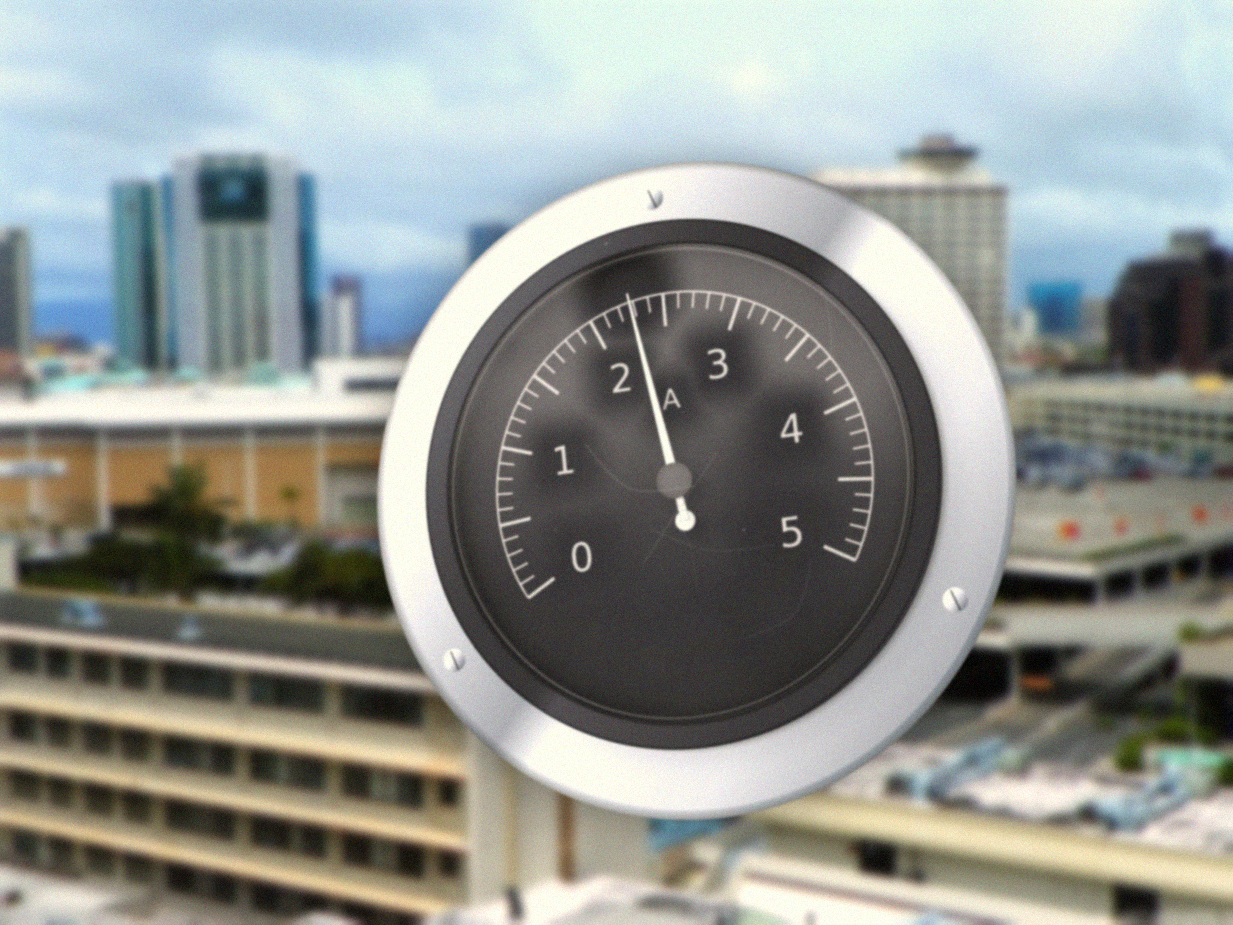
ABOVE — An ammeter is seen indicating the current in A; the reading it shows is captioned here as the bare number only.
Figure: 2.3
